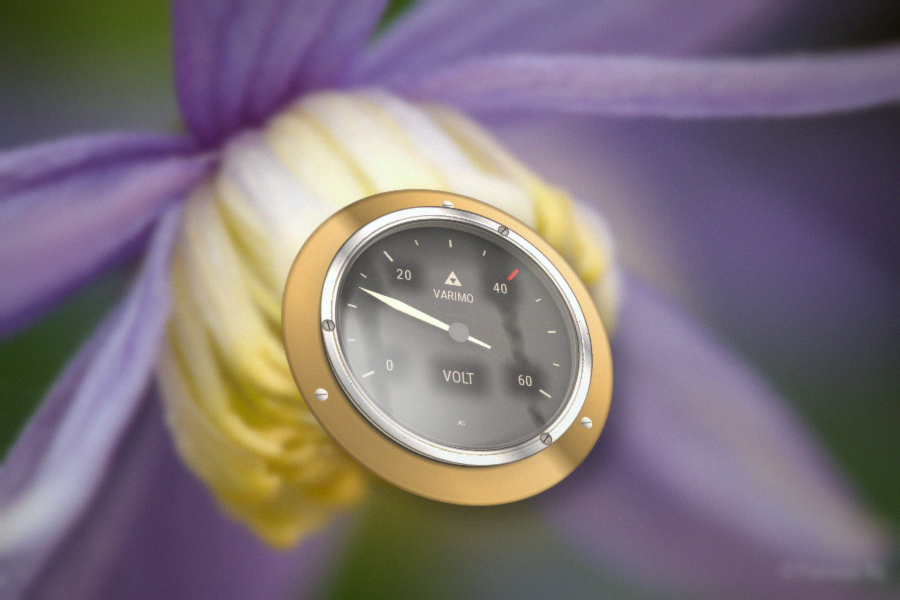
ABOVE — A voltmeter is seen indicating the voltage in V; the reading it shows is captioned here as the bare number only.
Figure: 12.5
